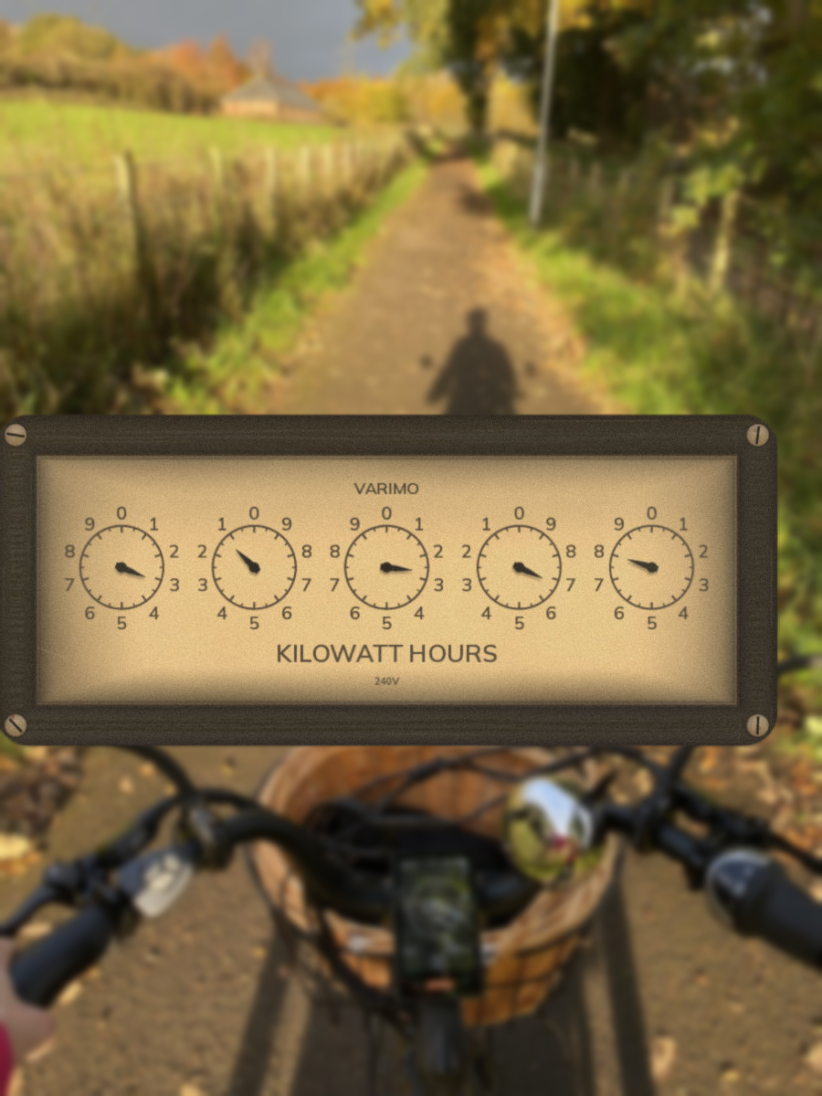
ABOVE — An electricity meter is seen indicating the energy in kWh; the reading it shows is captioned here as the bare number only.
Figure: 31268
